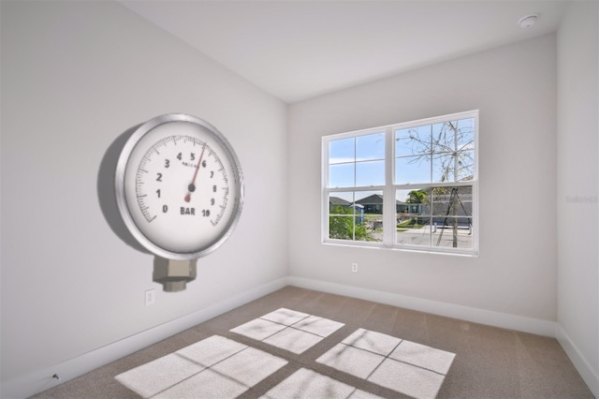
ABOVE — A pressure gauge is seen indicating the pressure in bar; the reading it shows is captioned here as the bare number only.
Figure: 5.5
